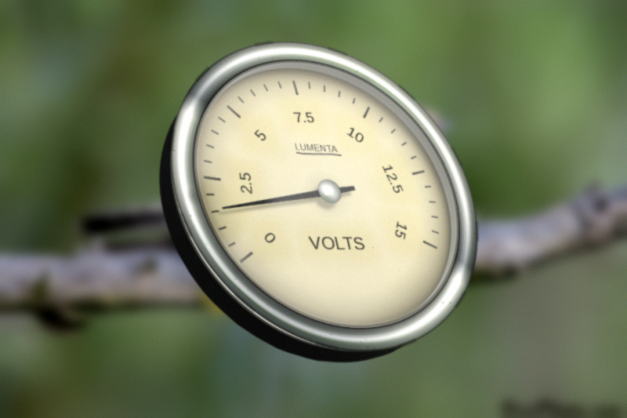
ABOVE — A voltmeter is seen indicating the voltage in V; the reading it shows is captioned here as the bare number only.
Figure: 1.5
